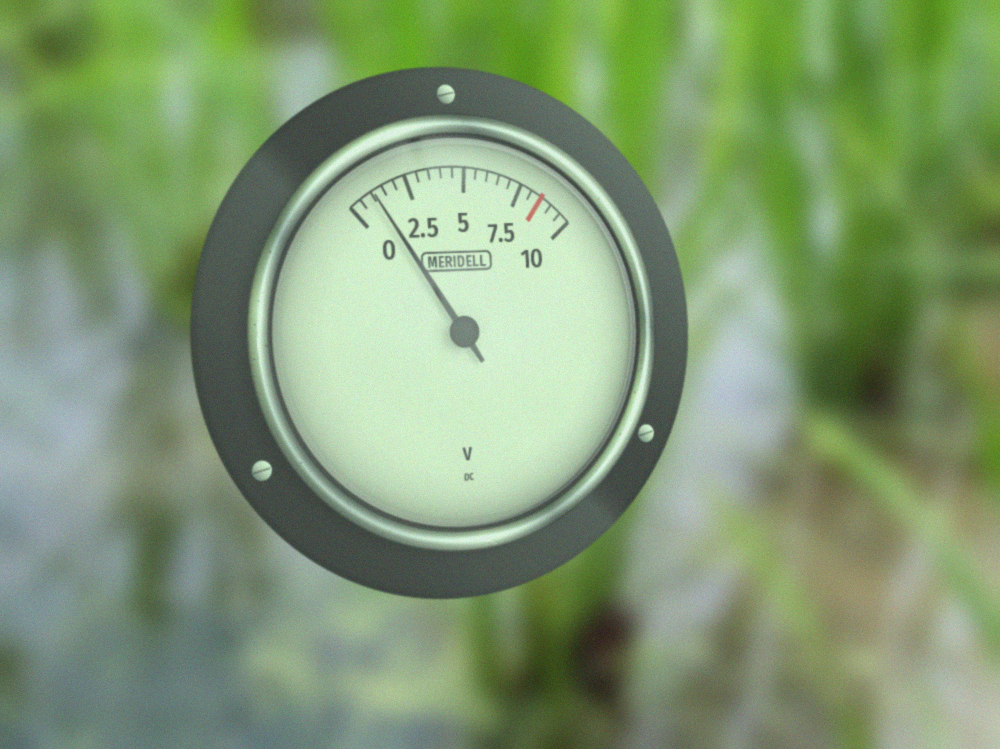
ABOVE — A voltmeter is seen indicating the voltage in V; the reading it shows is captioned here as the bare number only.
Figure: 1
